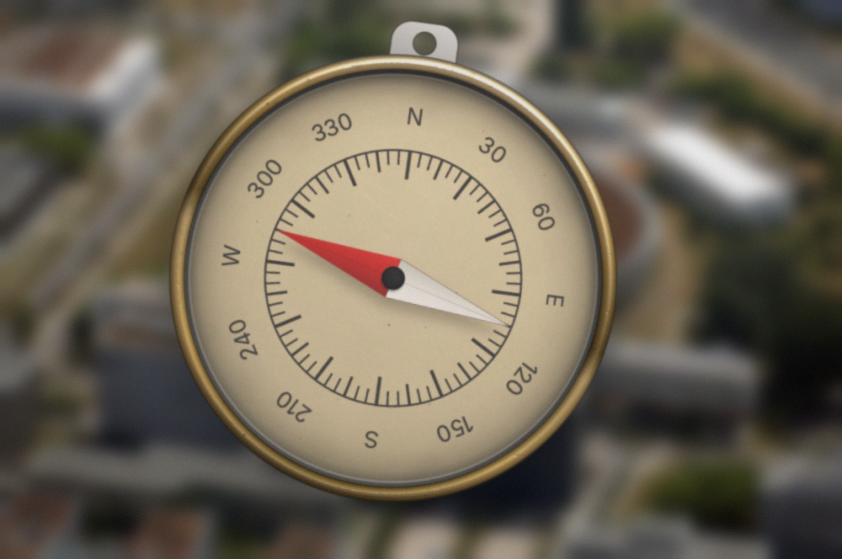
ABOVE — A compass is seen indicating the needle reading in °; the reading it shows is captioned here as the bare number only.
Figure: 285
